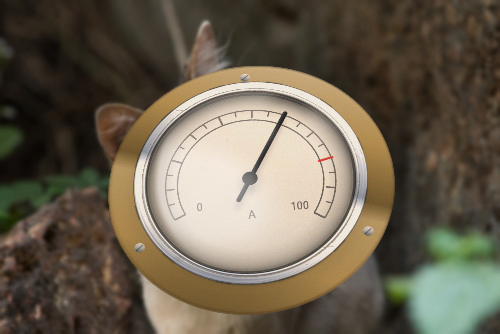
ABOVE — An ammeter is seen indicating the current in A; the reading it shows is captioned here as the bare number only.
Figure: 60
